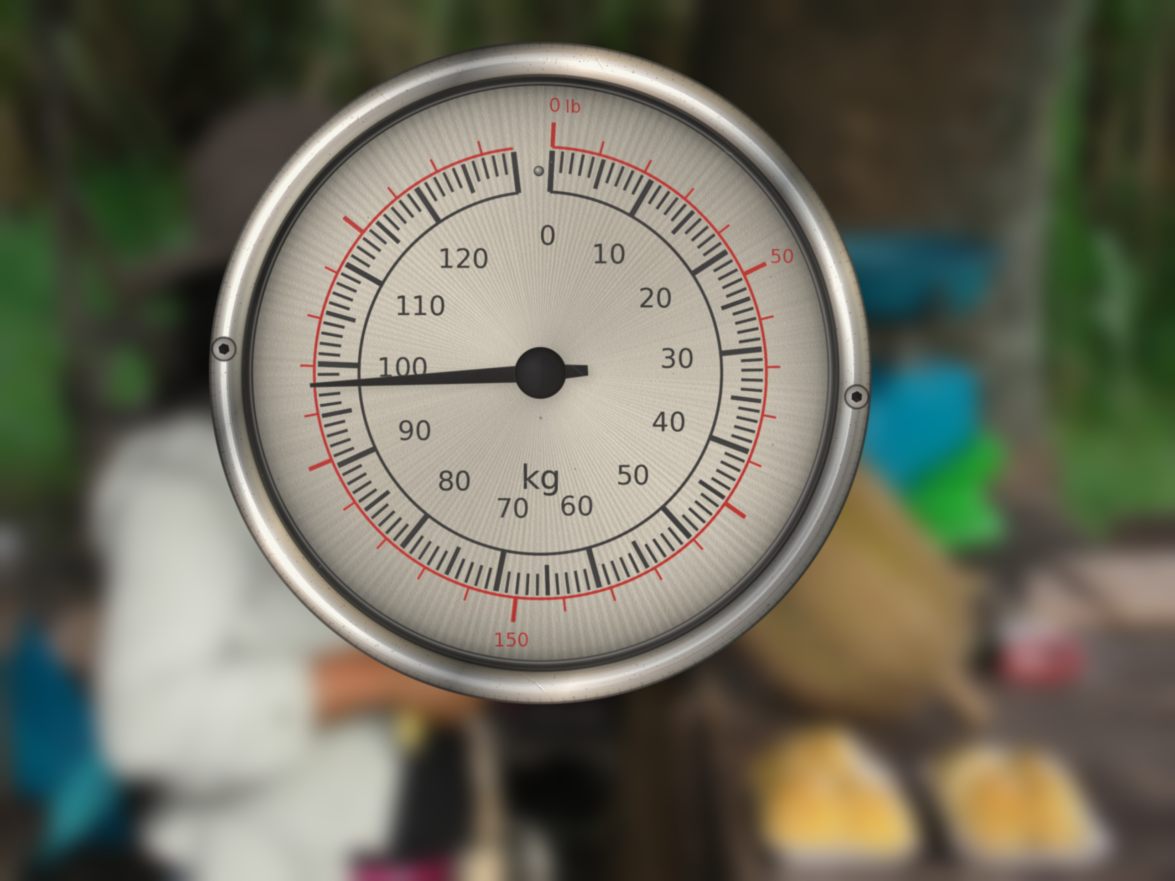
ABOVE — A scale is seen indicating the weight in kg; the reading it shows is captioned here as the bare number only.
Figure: 98
